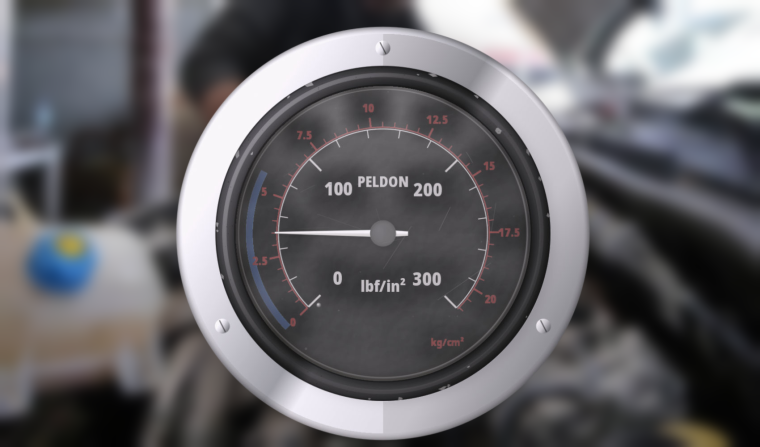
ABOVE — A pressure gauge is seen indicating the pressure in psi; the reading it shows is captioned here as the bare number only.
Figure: 50
